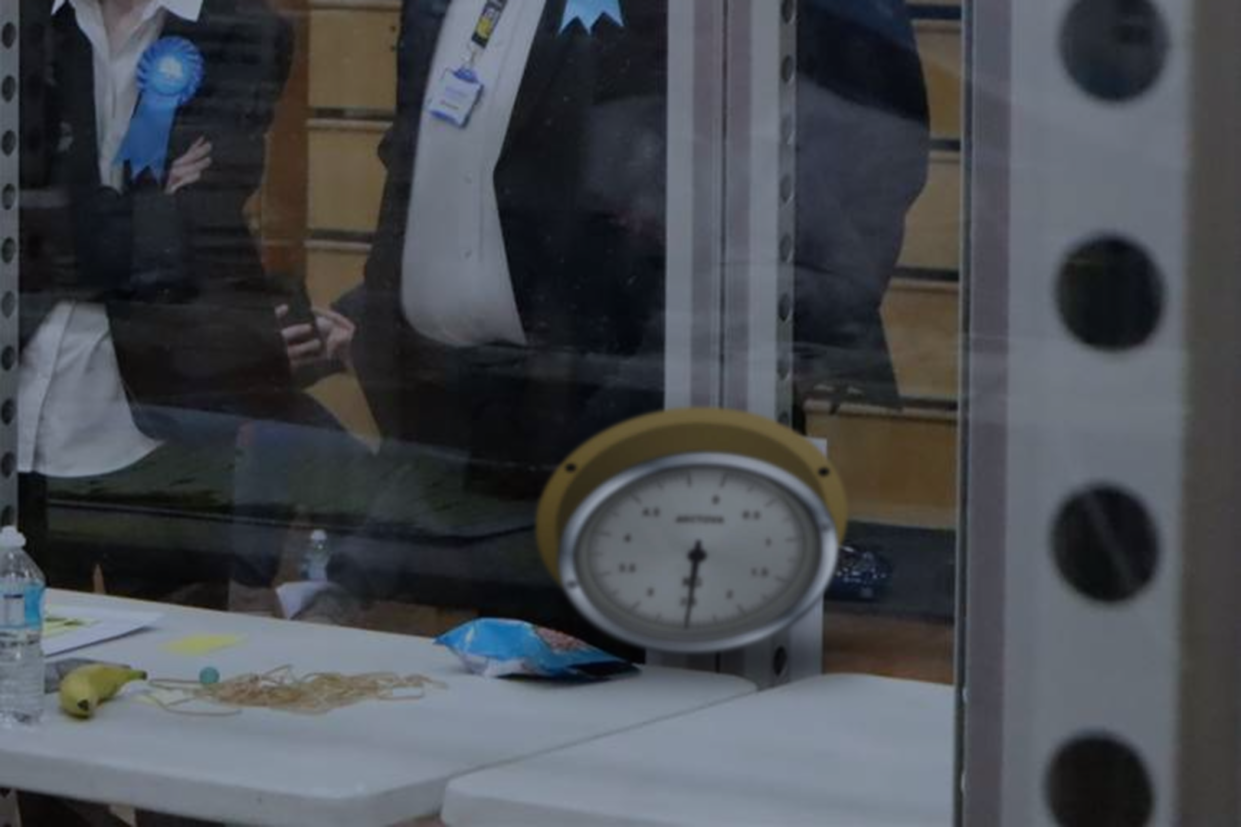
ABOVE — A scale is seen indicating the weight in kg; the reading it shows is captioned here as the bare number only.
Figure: 2.5
